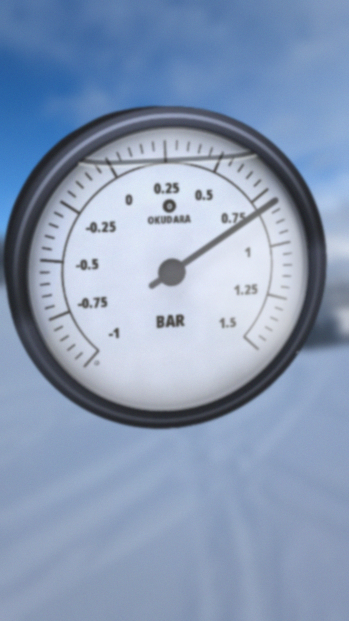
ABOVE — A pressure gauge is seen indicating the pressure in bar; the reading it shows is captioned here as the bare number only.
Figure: 0.8
